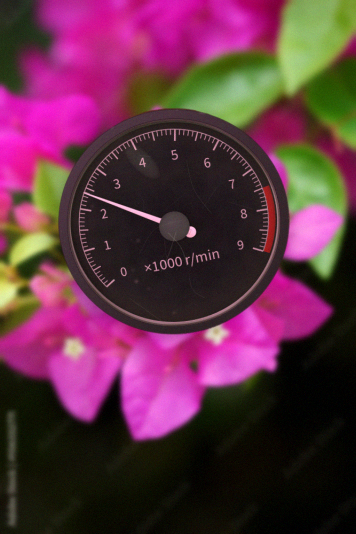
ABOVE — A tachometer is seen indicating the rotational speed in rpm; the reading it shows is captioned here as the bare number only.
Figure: 2400
